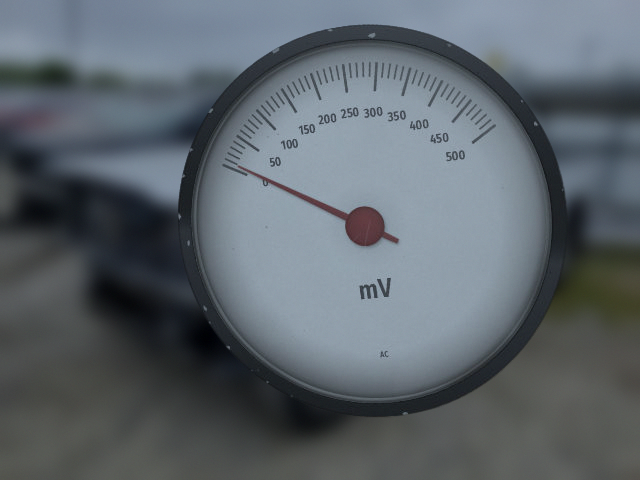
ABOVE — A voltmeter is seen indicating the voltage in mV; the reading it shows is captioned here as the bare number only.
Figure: 10
